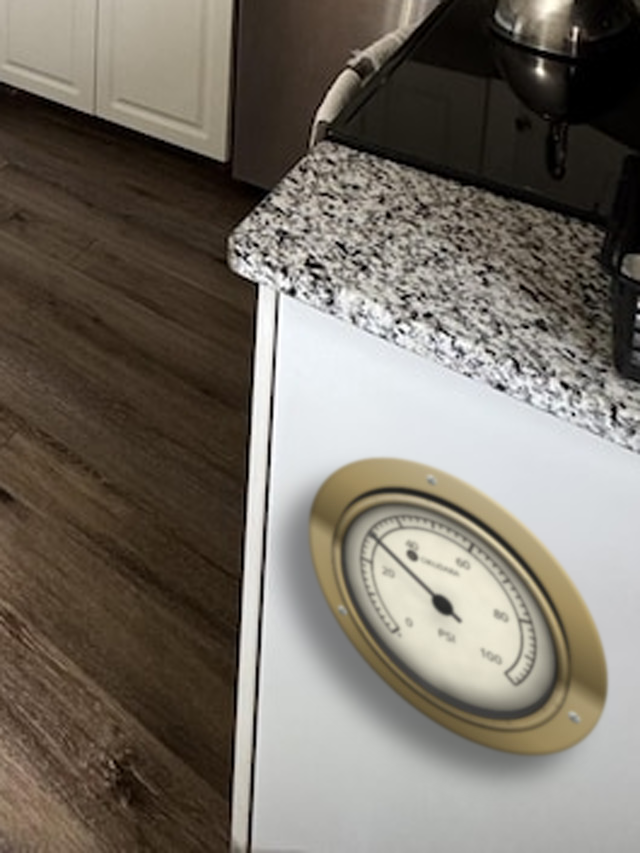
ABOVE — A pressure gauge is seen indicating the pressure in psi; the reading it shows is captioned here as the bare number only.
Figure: 30
